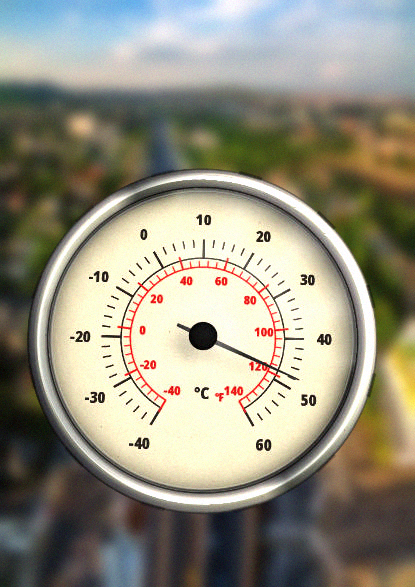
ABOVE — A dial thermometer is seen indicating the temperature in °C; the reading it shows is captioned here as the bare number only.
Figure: 48
